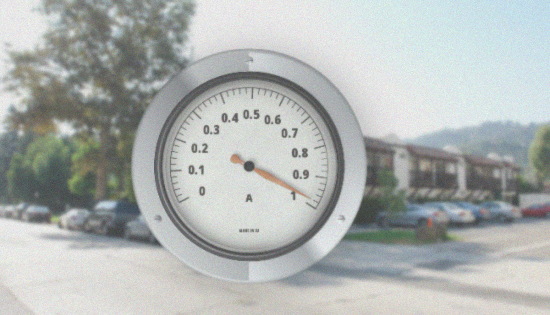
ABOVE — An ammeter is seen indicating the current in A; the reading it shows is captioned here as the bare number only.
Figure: 0.98
